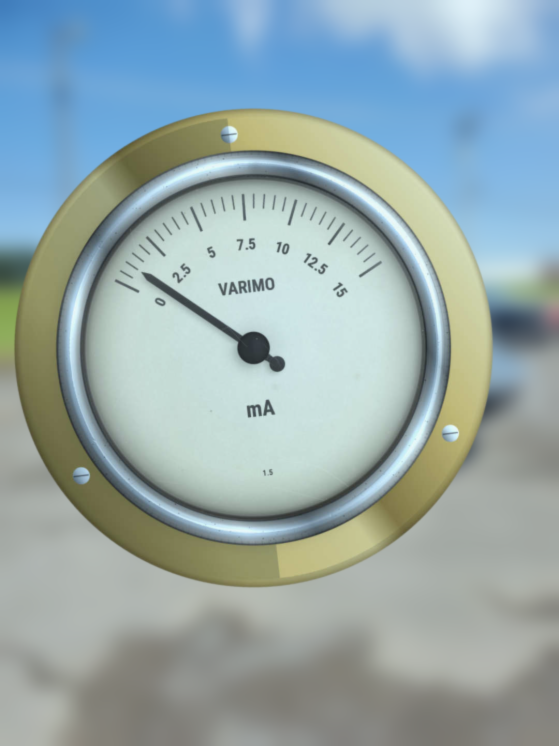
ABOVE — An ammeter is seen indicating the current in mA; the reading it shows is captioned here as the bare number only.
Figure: 1
